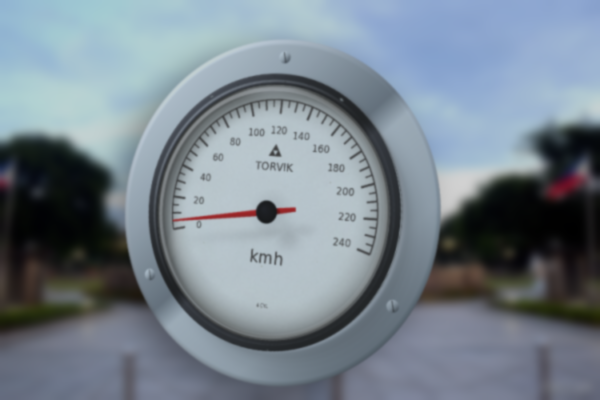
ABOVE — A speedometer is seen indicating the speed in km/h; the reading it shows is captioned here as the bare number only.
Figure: 5
